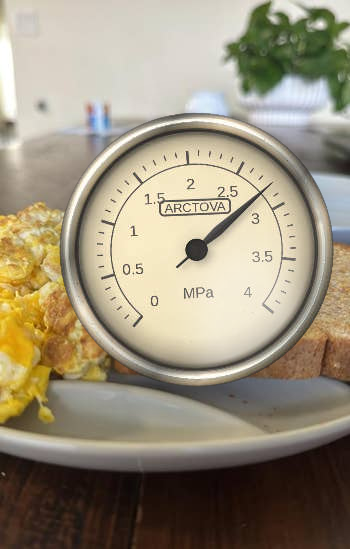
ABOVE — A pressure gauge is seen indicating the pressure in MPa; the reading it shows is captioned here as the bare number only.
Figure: 2.8
